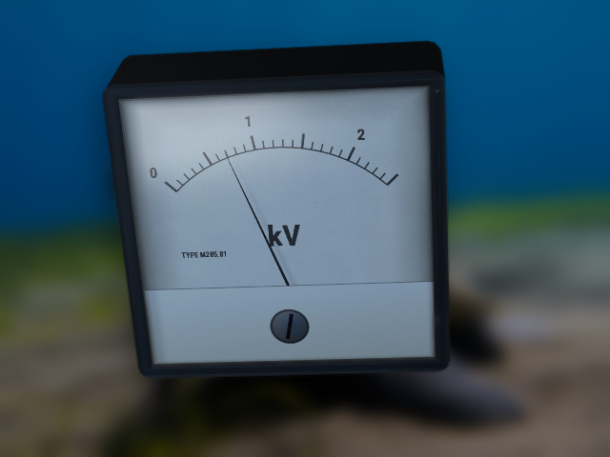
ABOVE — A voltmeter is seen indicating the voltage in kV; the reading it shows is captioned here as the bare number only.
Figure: 0.7
